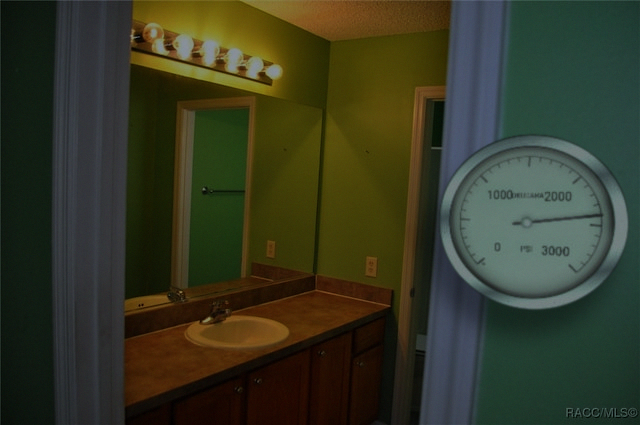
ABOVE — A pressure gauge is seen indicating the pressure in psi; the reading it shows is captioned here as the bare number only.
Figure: 2400
